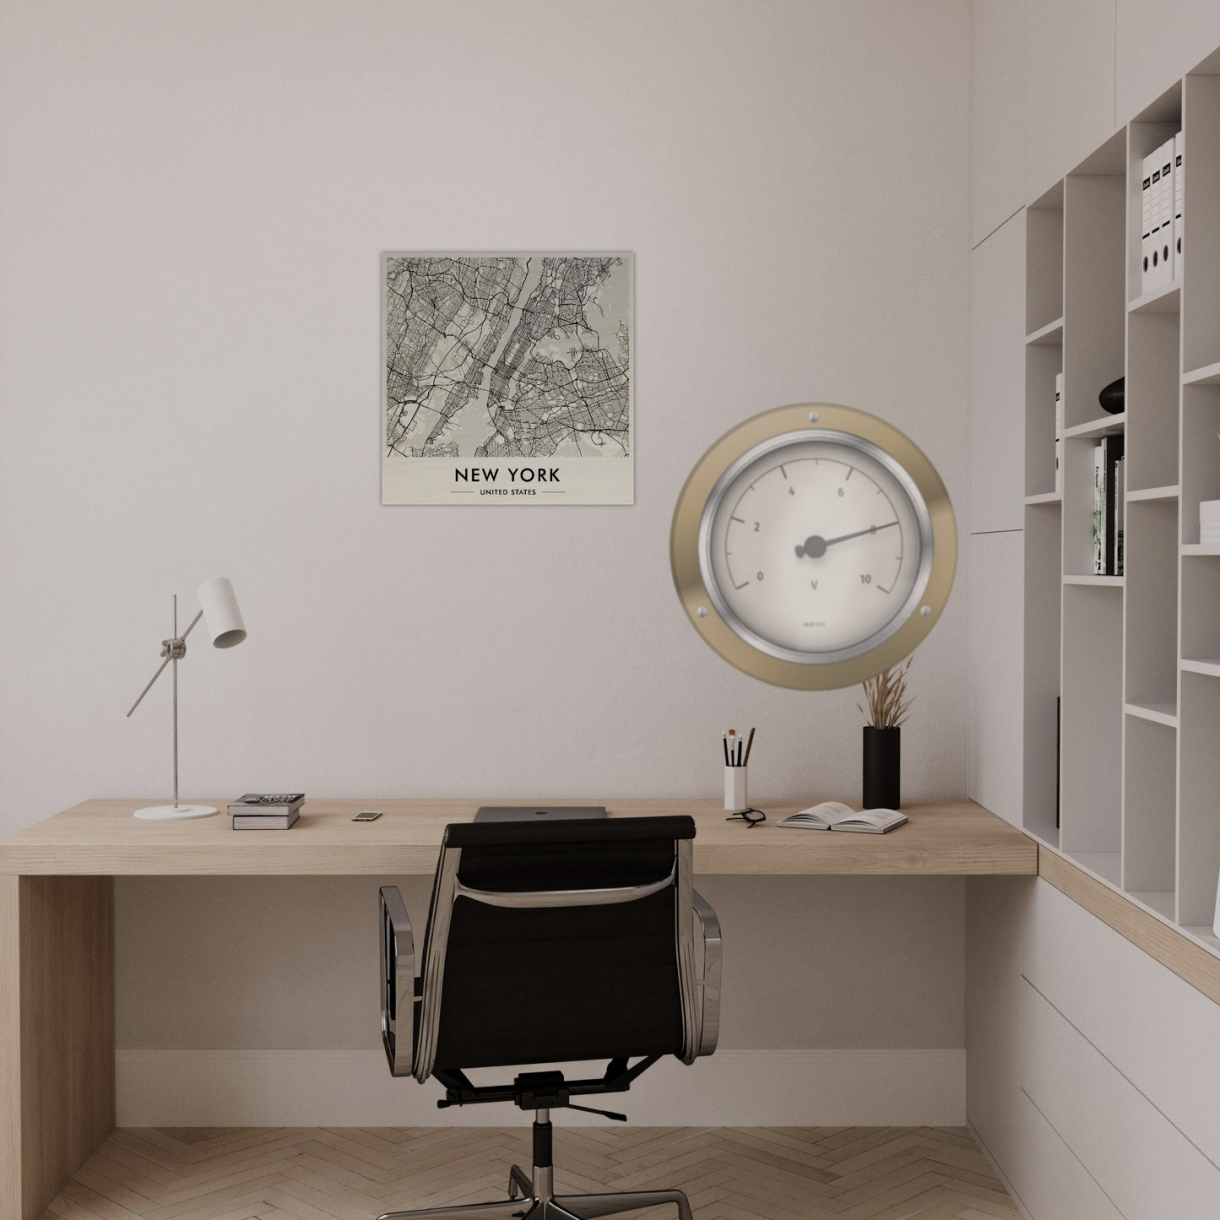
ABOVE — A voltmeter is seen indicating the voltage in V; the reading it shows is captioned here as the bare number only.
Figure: 8
